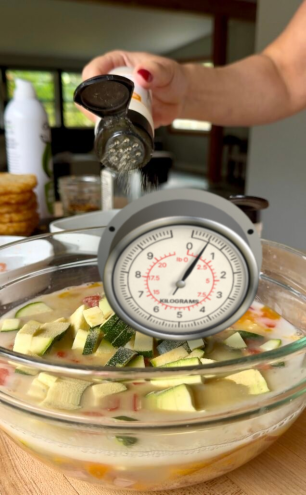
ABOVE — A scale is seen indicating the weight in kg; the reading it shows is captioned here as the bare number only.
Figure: 0.5
